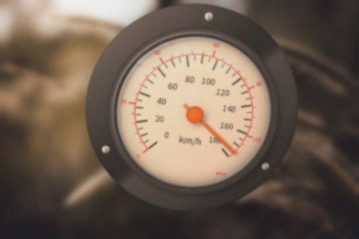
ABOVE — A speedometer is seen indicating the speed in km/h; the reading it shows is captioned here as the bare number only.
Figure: 175
